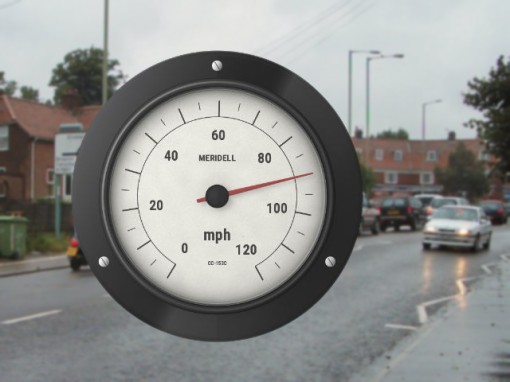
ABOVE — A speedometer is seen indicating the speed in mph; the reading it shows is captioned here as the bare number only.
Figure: 90
